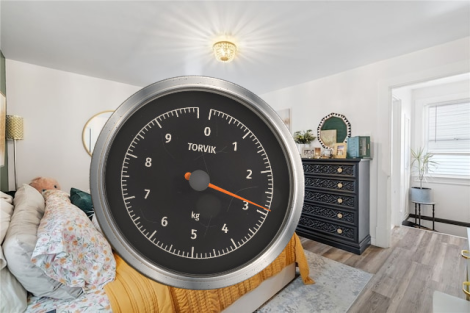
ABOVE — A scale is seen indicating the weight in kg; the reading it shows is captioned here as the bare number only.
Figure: 2.9
